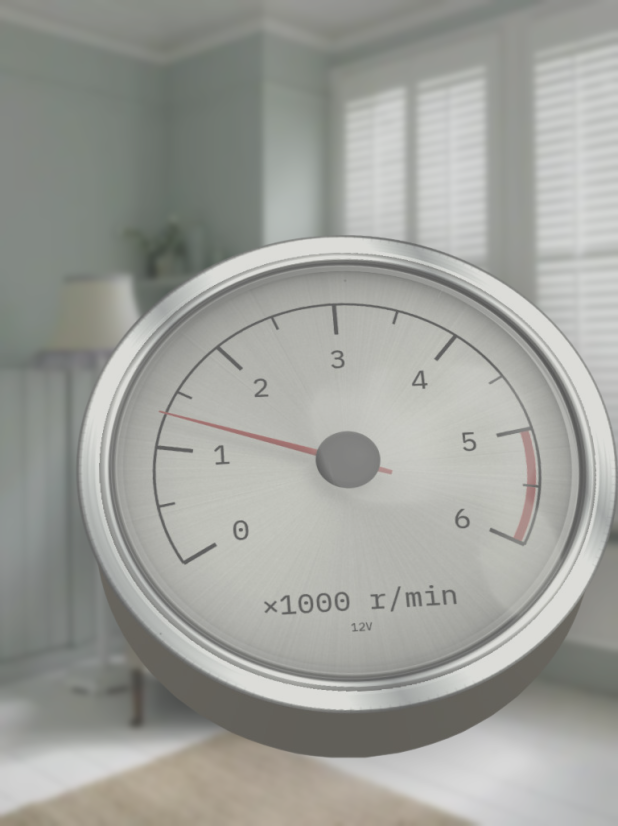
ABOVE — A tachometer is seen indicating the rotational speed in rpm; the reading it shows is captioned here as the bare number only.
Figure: 1250
